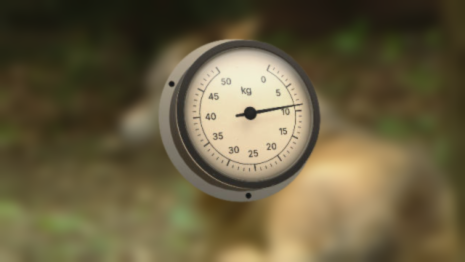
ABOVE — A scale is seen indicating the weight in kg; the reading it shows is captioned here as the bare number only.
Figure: 9
